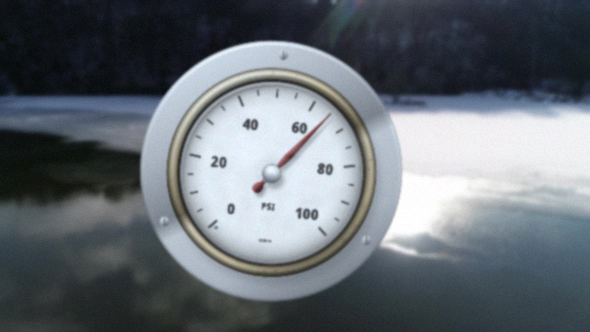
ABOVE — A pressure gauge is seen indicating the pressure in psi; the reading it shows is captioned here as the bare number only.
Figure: 65
